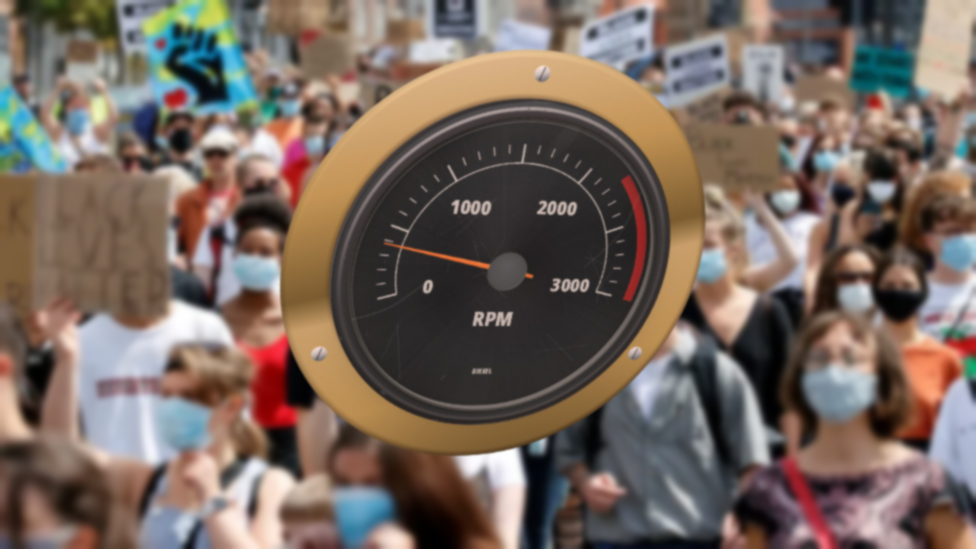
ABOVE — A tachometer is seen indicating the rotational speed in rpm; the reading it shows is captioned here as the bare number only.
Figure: 400
